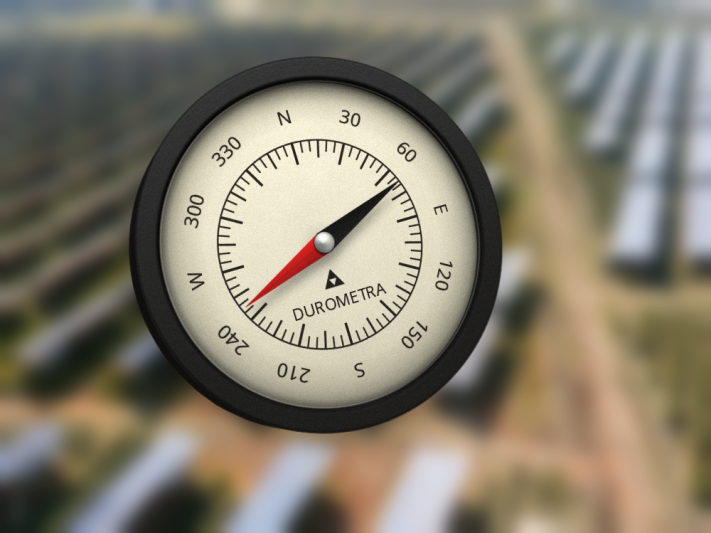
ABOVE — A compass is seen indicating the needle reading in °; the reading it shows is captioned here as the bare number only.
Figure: 247.5
